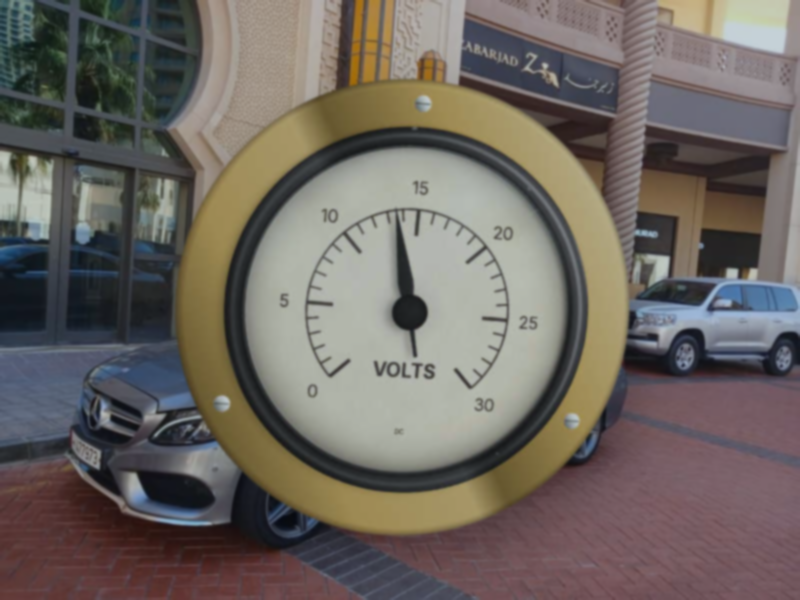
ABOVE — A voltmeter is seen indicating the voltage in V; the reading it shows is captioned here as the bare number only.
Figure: 13.5
